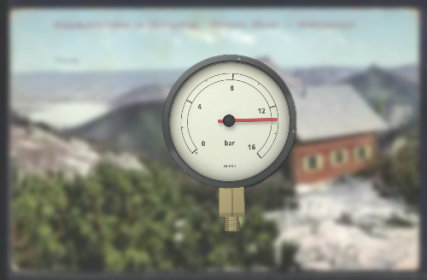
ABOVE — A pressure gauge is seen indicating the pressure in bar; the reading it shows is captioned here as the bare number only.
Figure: 13
